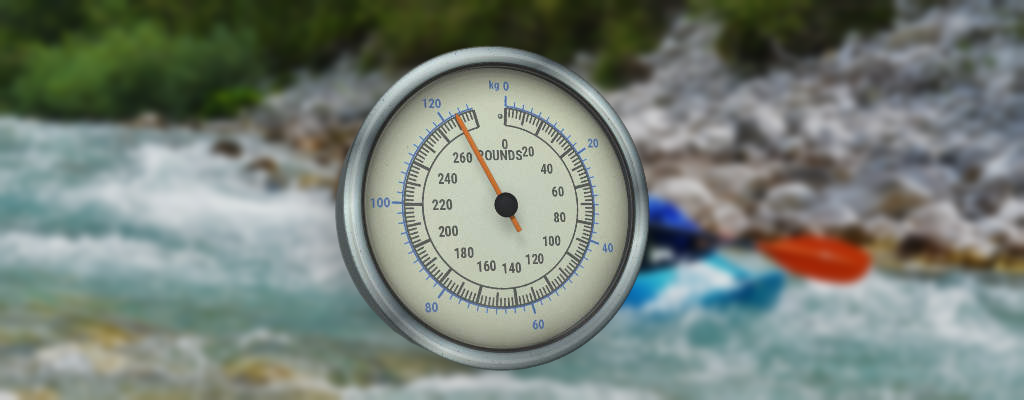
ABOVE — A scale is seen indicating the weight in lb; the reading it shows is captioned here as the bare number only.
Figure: 270
